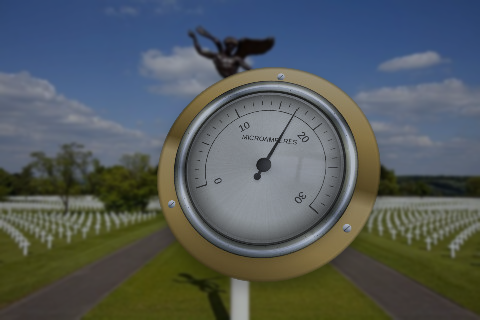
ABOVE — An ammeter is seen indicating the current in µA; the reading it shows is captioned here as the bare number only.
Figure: 17
